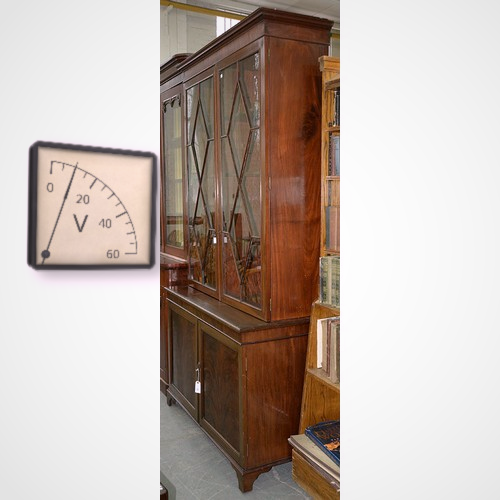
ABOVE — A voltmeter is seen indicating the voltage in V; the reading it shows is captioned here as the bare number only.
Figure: 10
